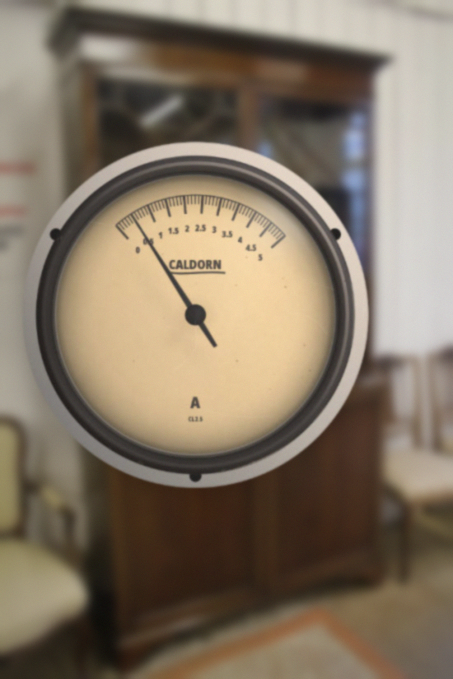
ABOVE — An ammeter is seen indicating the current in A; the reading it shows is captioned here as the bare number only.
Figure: 0.5
